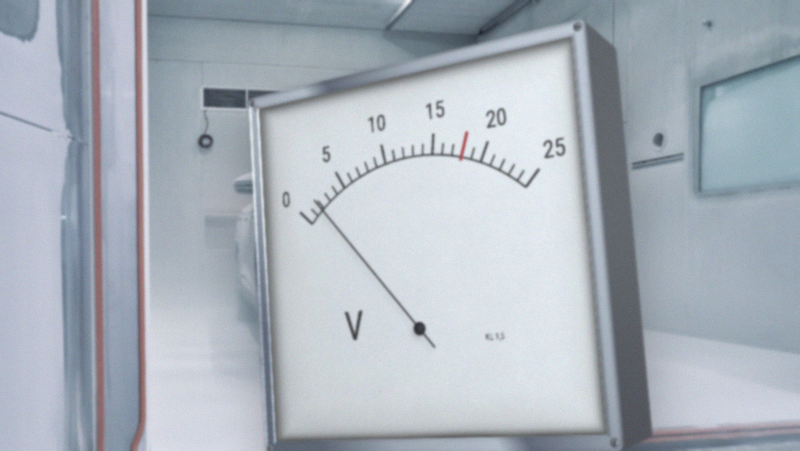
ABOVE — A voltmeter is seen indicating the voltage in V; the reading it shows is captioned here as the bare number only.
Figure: 2
